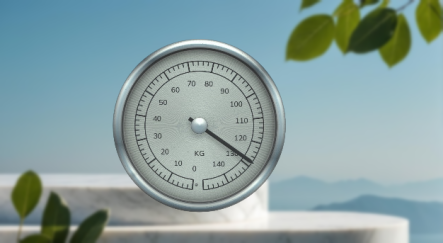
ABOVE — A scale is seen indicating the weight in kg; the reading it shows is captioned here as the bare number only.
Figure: 128
